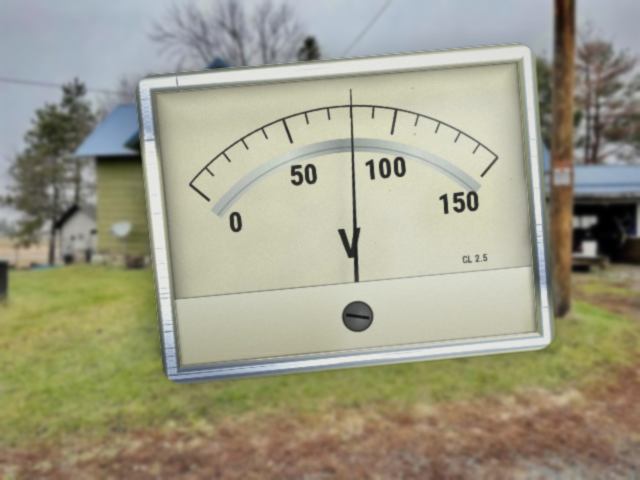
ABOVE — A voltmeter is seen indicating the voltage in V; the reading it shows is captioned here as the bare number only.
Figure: 80
